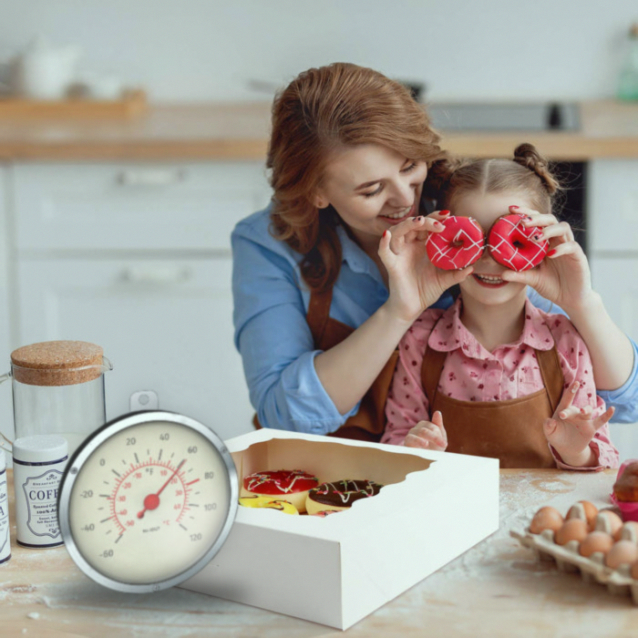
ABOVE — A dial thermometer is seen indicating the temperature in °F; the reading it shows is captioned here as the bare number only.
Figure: 60
